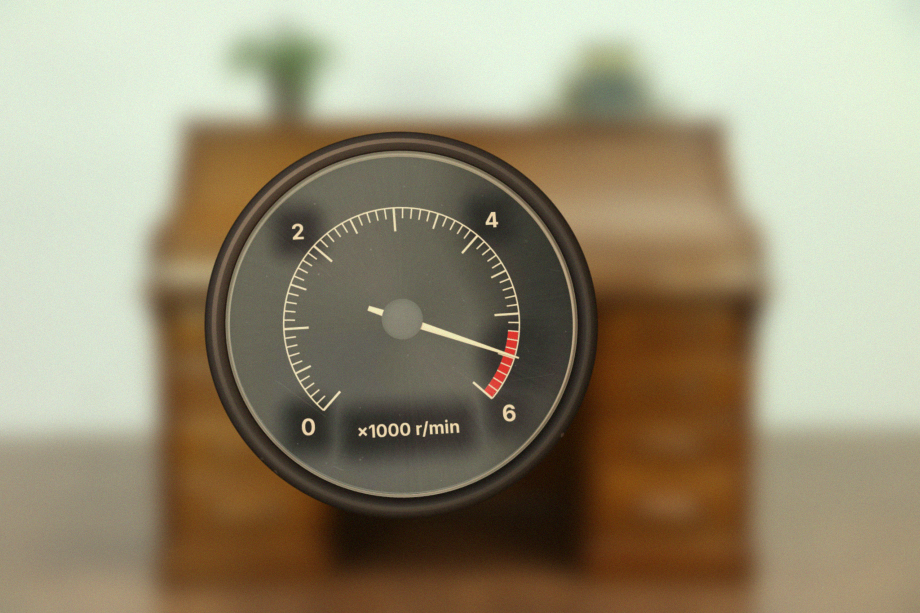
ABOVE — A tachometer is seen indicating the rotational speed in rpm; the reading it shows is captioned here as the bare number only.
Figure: 5500
